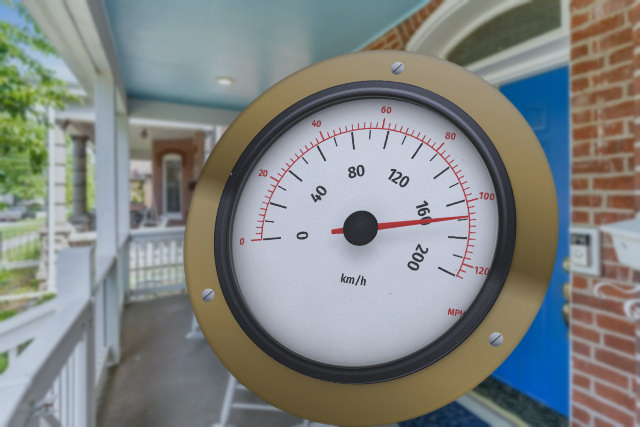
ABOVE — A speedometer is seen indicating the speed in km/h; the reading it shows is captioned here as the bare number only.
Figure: 170
